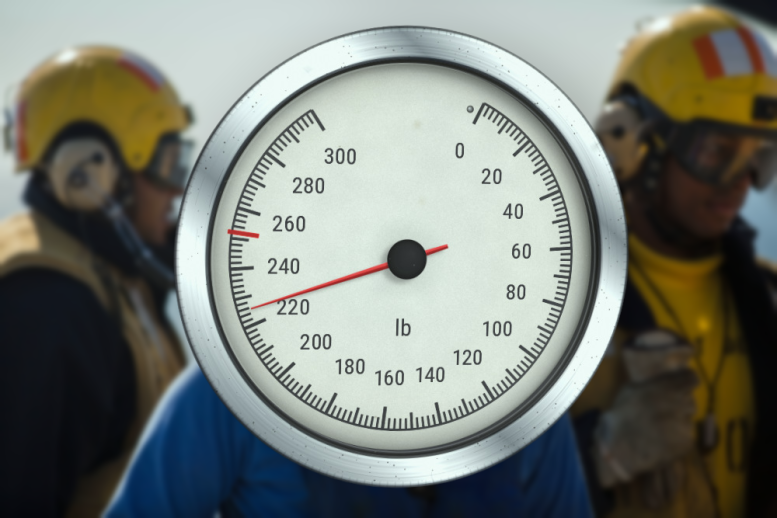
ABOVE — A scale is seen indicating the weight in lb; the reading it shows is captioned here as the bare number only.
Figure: 226
